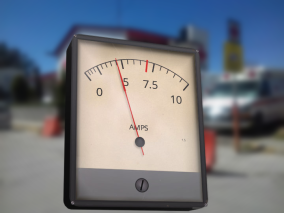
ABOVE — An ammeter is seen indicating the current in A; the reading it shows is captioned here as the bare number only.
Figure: 4.5
